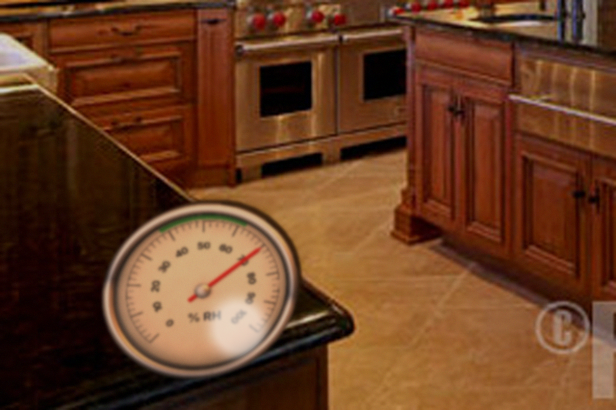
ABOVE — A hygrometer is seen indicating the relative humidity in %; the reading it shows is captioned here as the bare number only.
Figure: 70
